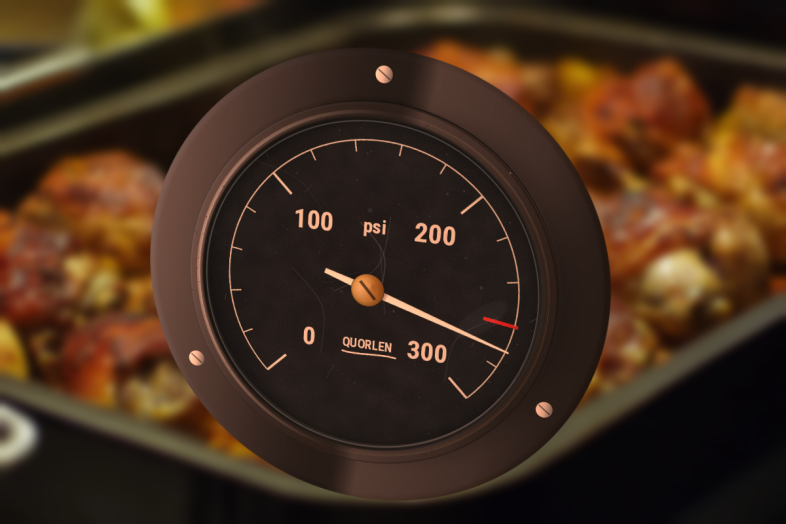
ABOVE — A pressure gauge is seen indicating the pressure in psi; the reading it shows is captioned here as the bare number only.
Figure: 270
